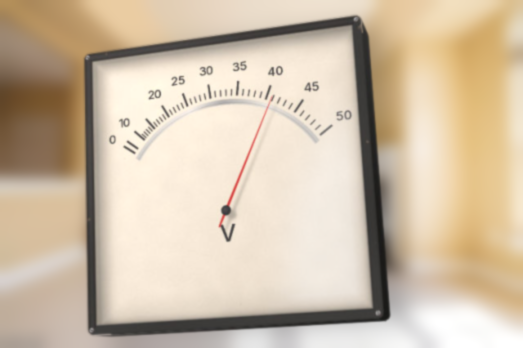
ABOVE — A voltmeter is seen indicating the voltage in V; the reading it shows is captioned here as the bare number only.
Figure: 41
